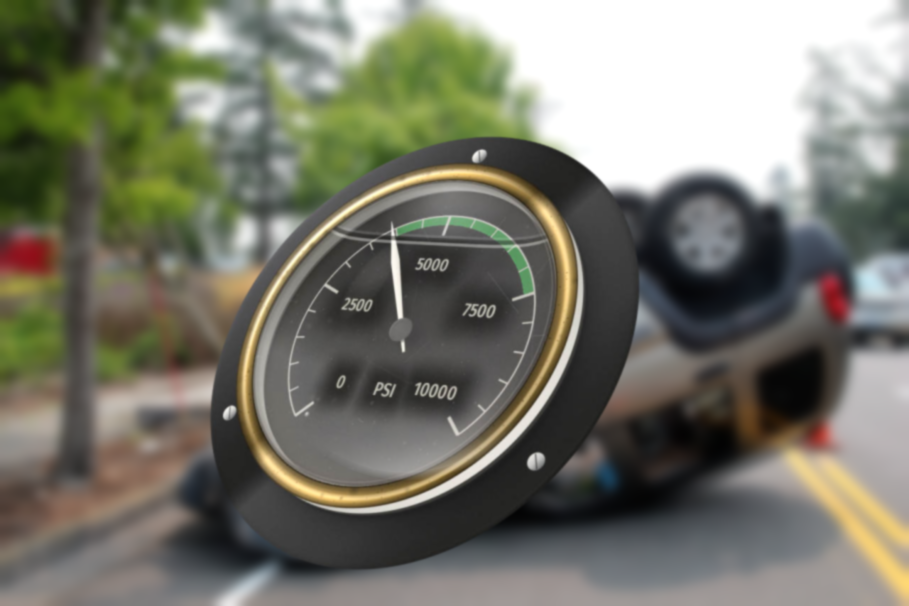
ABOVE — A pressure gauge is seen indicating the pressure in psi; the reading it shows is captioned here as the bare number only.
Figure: 4000
